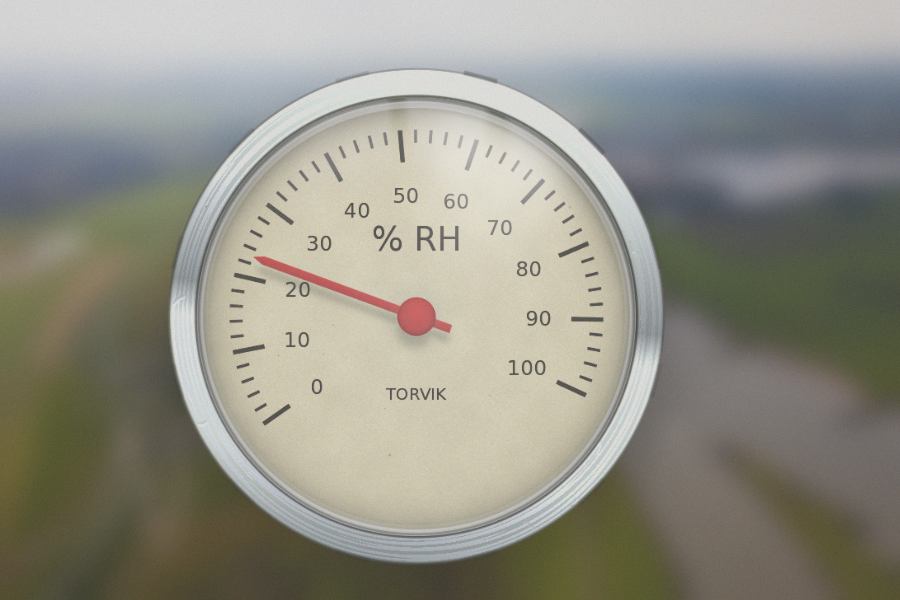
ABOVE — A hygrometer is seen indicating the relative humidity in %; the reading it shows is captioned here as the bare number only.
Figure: 23
